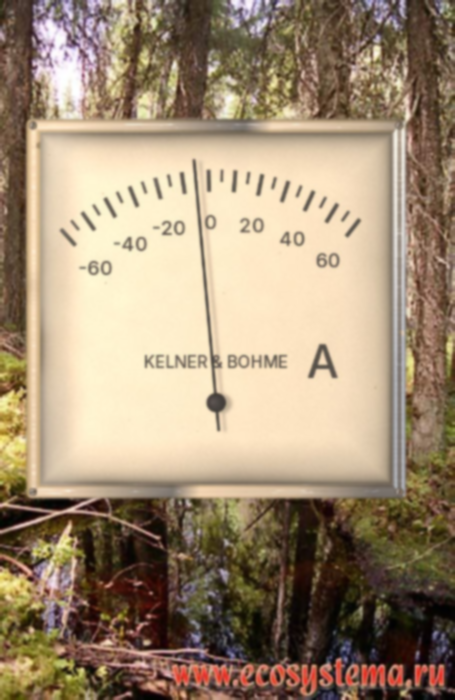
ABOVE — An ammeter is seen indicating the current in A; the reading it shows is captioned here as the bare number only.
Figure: -5
